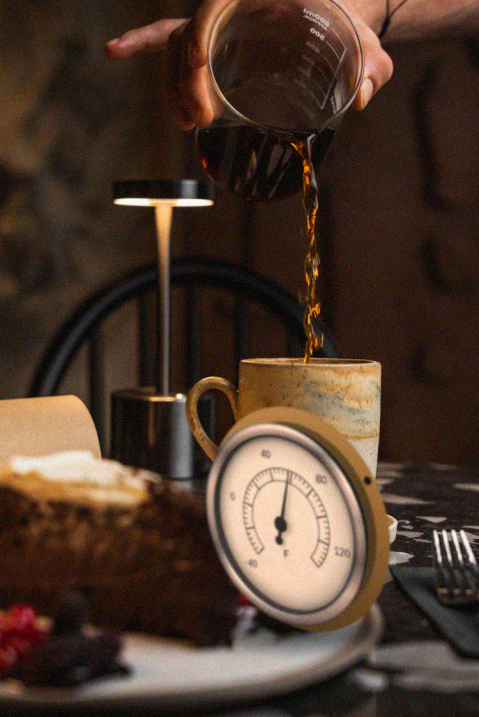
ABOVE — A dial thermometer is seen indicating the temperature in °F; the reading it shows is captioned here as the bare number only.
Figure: 60
